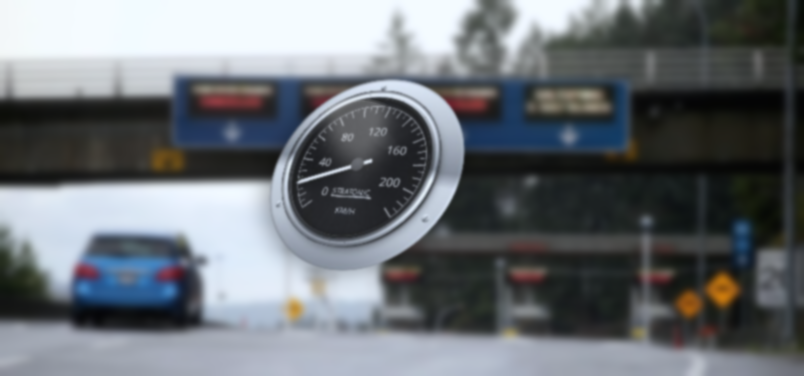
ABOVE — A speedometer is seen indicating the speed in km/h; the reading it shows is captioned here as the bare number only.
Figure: 20
